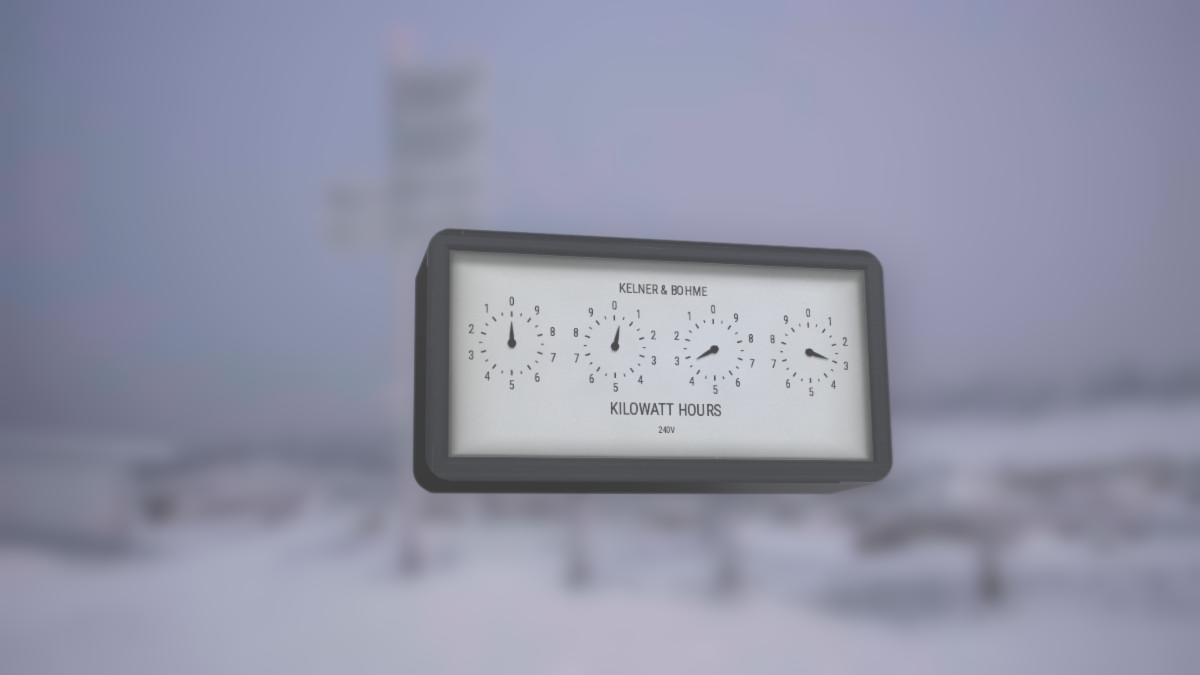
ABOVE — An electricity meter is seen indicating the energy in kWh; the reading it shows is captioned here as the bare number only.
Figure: 33
